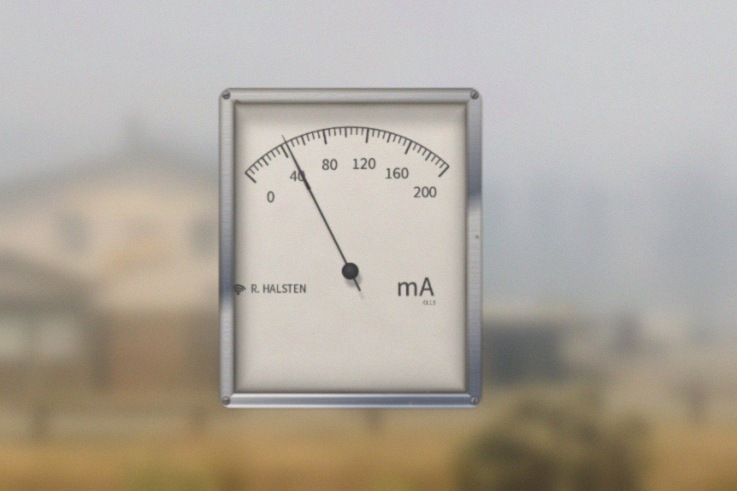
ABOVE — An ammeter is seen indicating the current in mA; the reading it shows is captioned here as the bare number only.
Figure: 45
